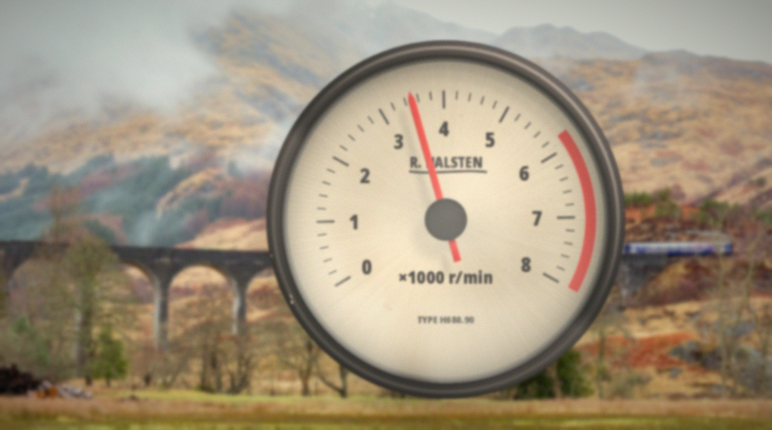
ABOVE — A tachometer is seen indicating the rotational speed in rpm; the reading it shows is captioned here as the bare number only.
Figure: 3500
